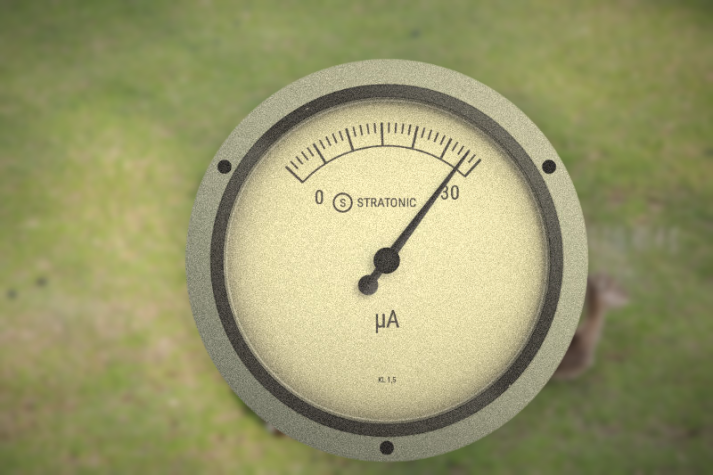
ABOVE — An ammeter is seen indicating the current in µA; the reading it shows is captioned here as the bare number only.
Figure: 28
